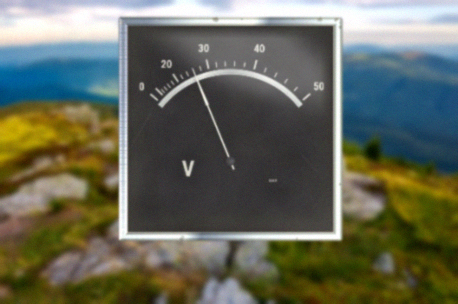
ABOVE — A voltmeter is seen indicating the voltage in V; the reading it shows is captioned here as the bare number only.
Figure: 26
